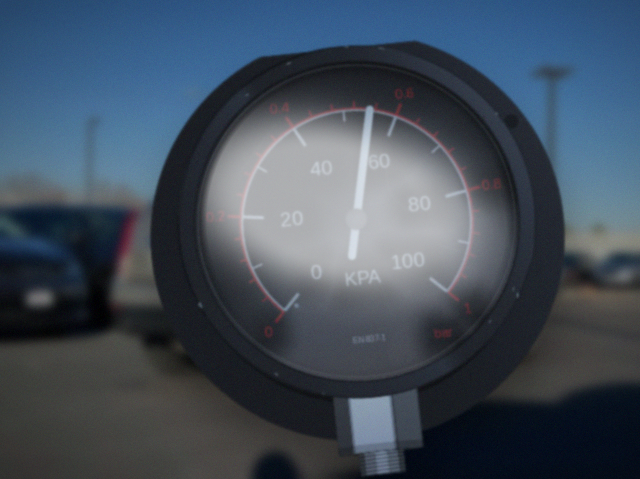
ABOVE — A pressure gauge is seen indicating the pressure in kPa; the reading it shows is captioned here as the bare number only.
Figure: 55
